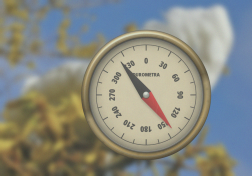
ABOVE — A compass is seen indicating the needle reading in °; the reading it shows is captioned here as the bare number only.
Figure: 142.5
